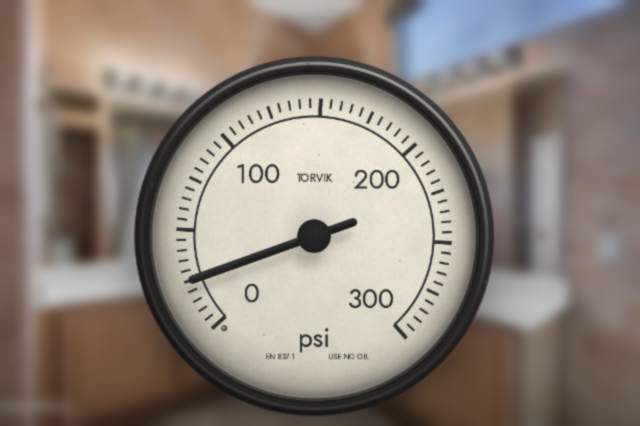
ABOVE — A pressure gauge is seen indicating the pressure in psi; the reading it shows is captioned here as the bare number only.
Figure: 25
